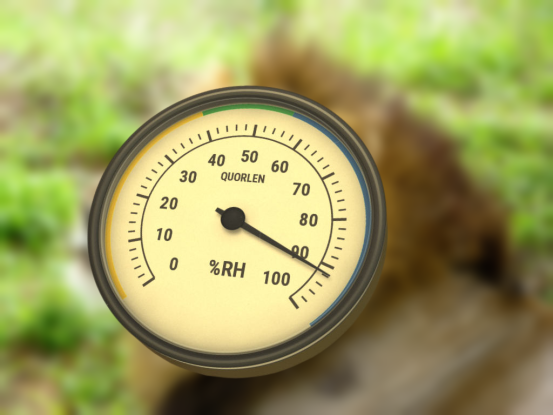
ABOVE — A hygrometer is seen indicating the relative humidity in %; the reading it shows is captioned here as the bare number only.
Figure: 92
